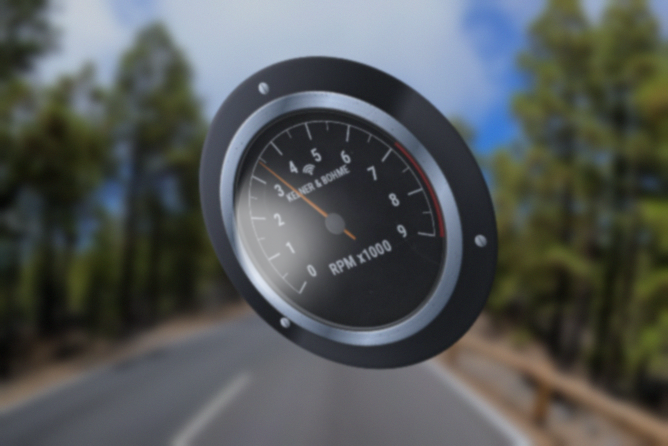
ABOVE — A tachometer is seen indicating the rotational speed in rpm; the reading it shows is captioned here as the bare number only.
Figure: 3500
